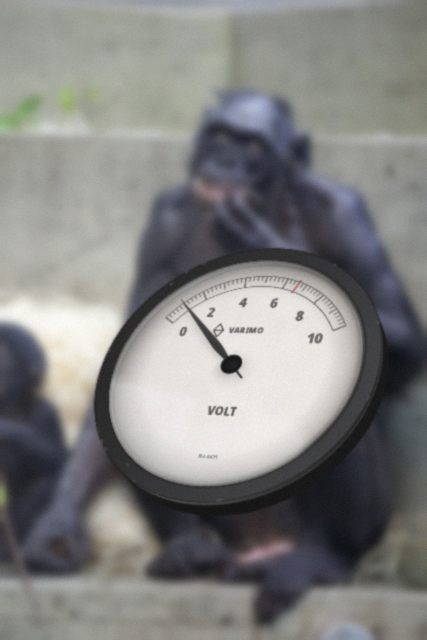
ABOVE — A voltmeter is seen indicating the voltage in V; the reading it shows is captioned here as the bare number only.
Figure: 1
